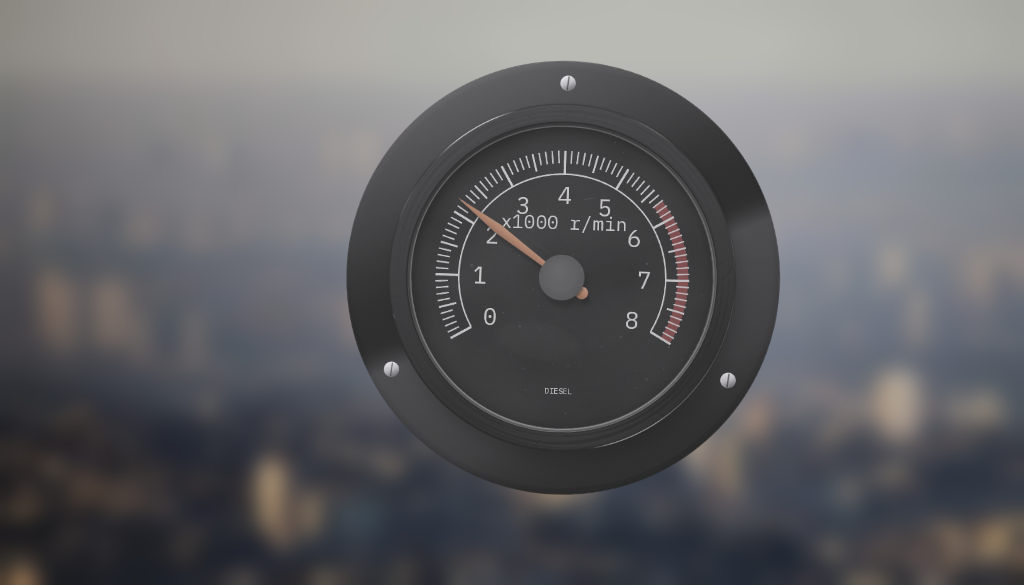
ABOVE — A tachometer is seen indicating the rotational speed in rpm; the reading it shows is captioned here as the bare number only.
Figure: 2200
